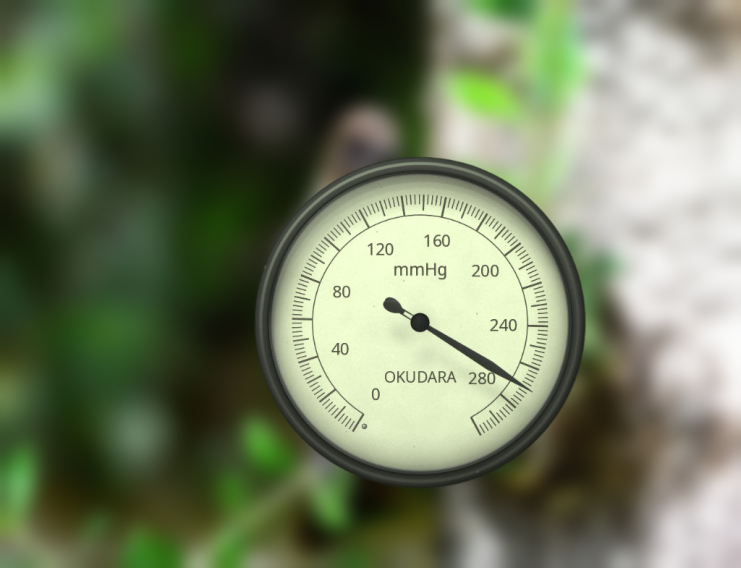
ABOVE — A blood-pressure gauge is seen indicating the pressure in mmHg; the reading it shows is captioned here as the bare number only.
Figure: 270
